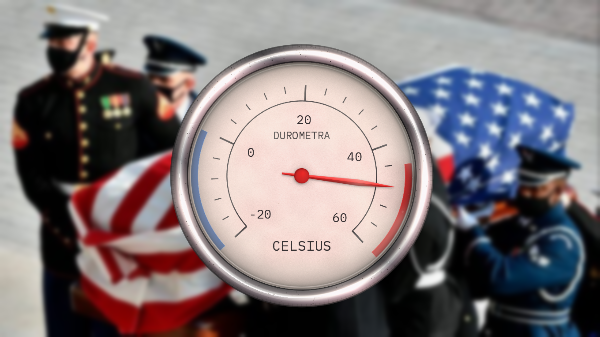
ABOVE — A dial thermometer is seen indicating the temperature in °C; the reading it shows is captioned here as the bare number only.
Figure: 48
